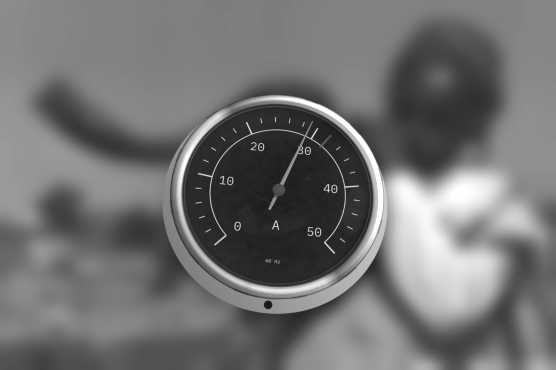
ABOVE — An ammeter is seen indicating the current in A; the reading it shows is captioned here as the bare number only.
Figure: 29
